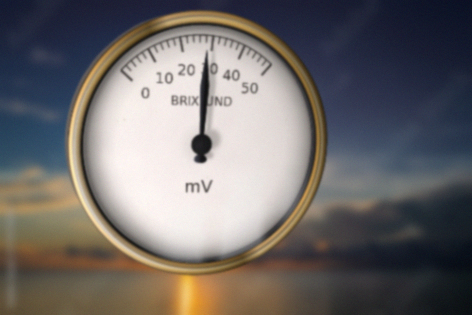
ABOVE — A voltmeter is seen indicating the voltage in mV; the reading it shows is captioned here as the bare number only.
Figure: 28
